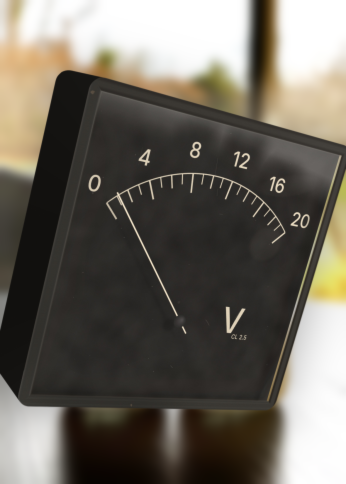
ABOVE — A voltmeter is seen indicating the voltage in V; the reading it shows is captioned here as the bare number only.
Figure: 1
